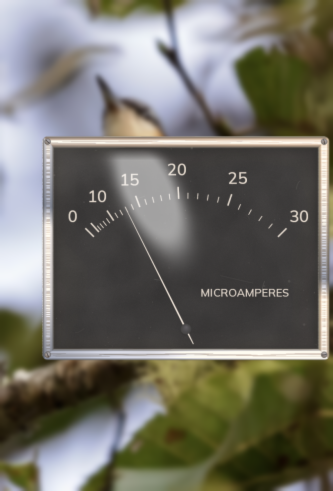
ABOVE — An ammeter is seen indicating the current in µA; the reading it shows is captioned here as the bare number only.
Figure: 13
